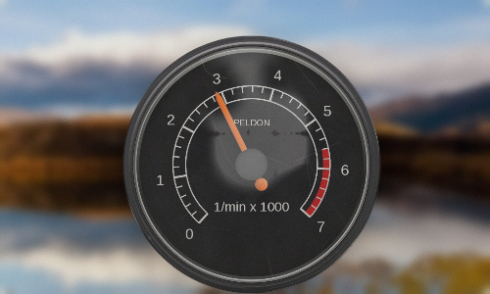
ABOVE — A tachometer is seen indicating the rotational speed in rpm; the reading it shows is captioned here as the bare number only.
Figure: 2900
